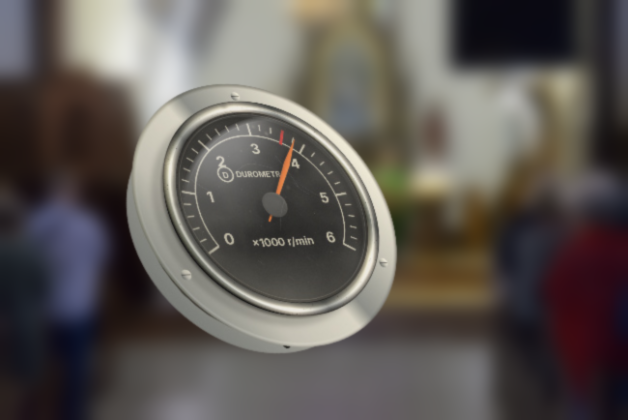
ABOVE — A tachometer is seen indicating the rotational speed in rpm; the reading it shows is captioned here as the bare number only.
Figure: 3800
